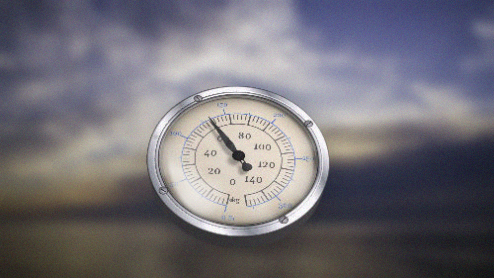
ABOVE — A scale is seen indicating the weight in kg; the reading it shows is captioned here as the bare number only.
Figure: 60
